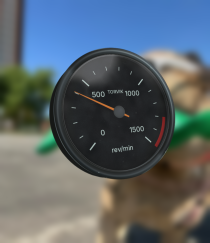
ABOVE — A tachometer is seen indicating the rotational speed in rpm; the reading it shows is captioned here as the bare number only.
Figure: 400
